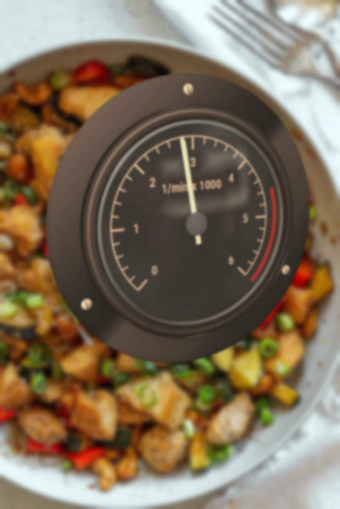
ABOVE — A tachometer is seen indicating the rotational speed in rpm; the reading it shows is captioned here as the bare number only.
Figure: 2800
